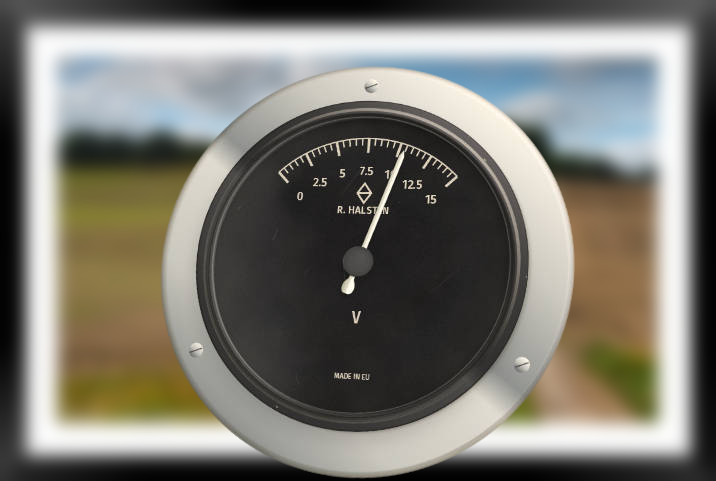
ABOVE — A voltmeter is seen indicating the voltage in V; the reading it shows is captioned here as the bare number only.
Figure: 10.5
